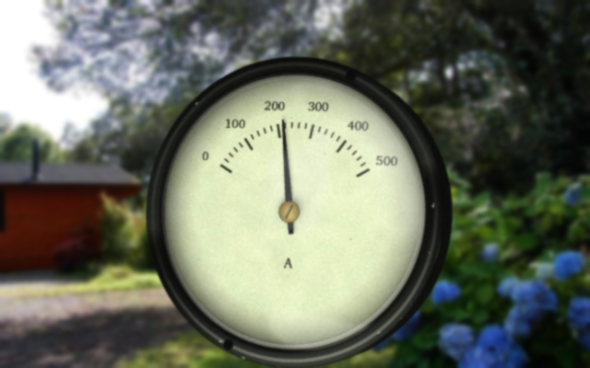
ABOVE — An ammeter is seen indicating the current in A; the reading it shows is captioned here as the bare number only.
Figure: 220
